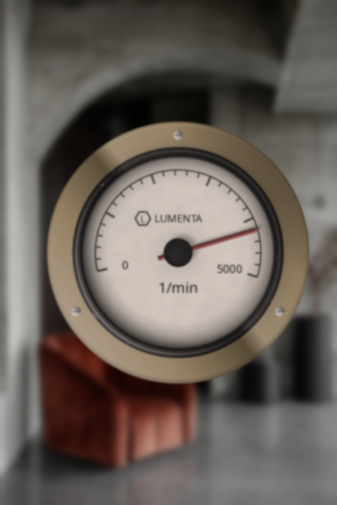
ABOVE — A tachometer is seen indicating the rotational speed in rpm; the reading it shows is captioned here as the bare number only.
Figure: 4200
